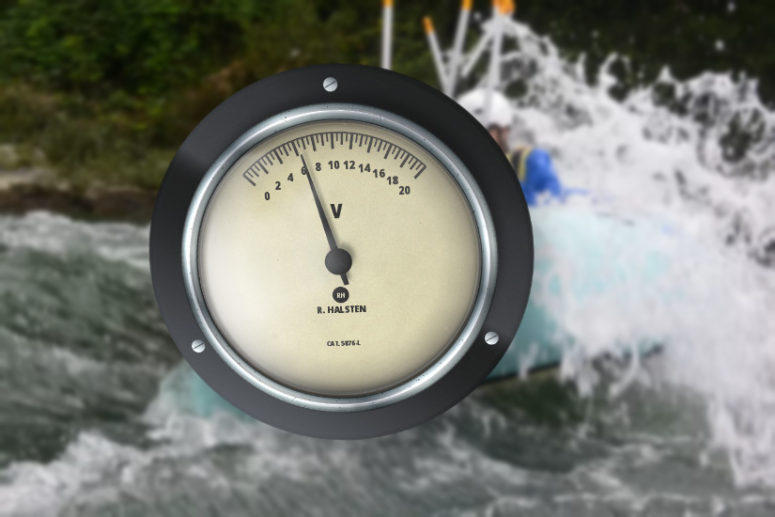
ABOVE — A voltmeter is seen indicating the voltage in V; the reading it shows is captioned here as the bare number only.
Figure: 6.5
